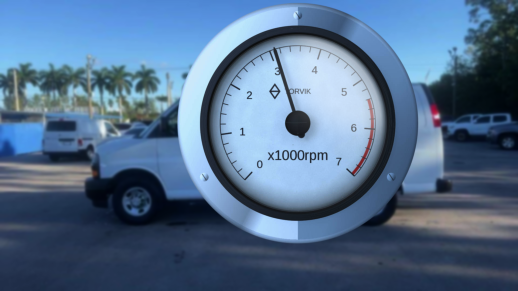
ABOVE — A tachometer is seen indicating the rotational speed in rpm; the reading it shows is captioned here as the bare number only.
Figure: 3100
